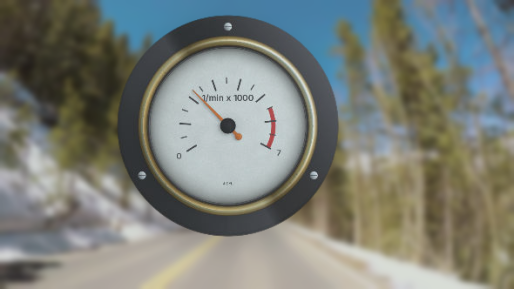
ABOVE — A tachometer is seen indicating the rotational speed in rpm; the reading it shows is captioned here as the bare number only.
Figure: 2250
